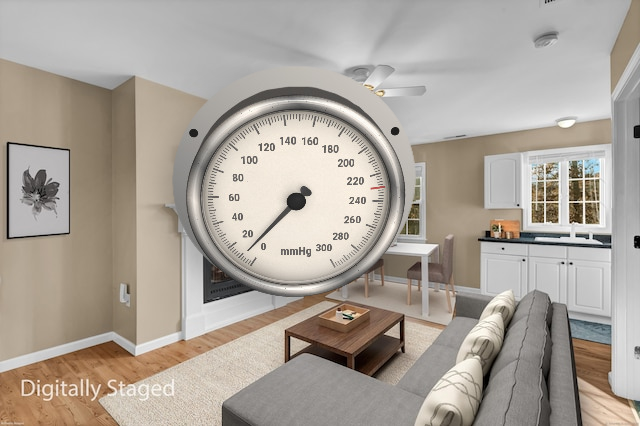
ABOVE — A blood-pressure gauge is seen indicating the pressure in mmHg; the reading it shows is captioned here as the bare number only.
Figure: 10
